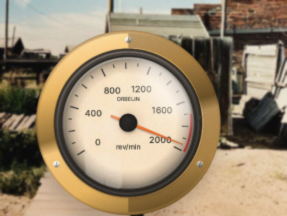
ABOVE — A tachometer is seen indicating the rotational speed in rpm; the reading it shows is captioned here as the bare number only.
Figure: 1950
